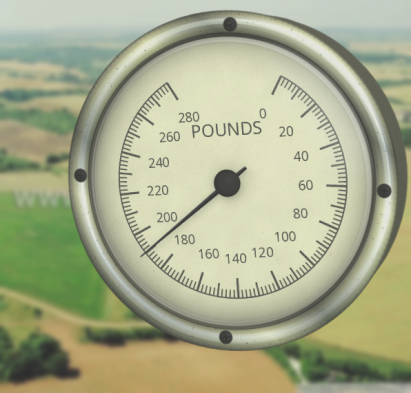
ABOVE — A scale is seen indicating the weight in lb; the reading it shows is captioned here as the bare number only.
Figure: 190
